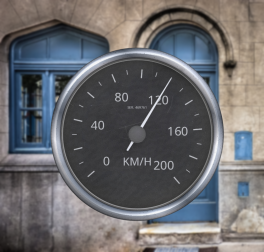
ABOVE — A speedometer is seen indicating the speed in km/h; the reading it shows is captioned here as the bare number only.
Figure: 120
